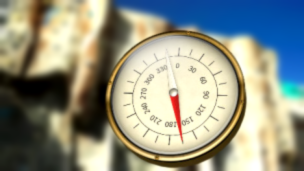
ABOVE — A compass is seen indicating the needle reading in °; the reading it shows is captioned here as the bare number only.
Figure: 165
